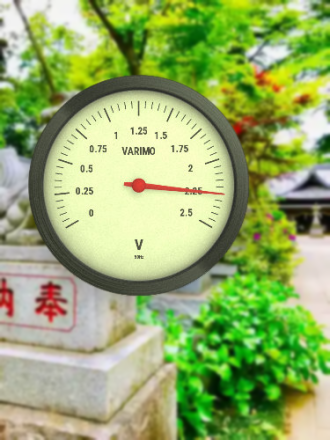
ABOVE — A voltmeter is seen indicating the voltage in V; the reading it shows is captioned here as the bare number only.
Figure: 2.25
